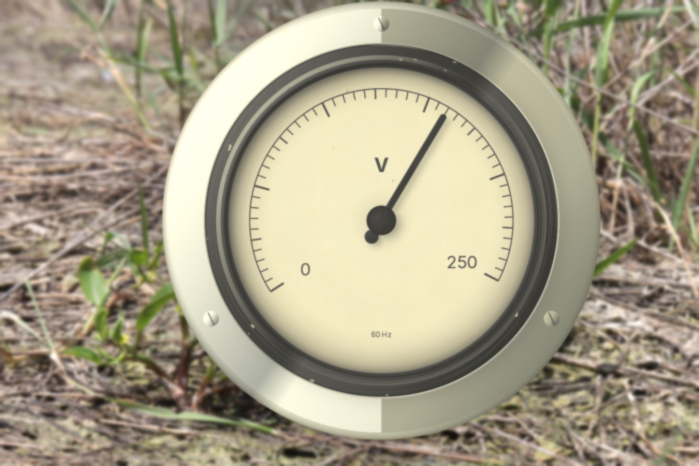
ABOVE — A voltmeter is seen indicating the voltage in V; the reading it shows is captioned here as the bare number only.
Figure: 160
